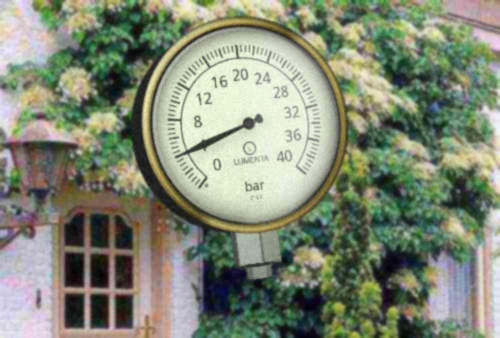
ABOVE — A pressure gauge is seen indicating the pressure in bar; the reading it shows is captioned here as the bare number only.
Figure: 4
